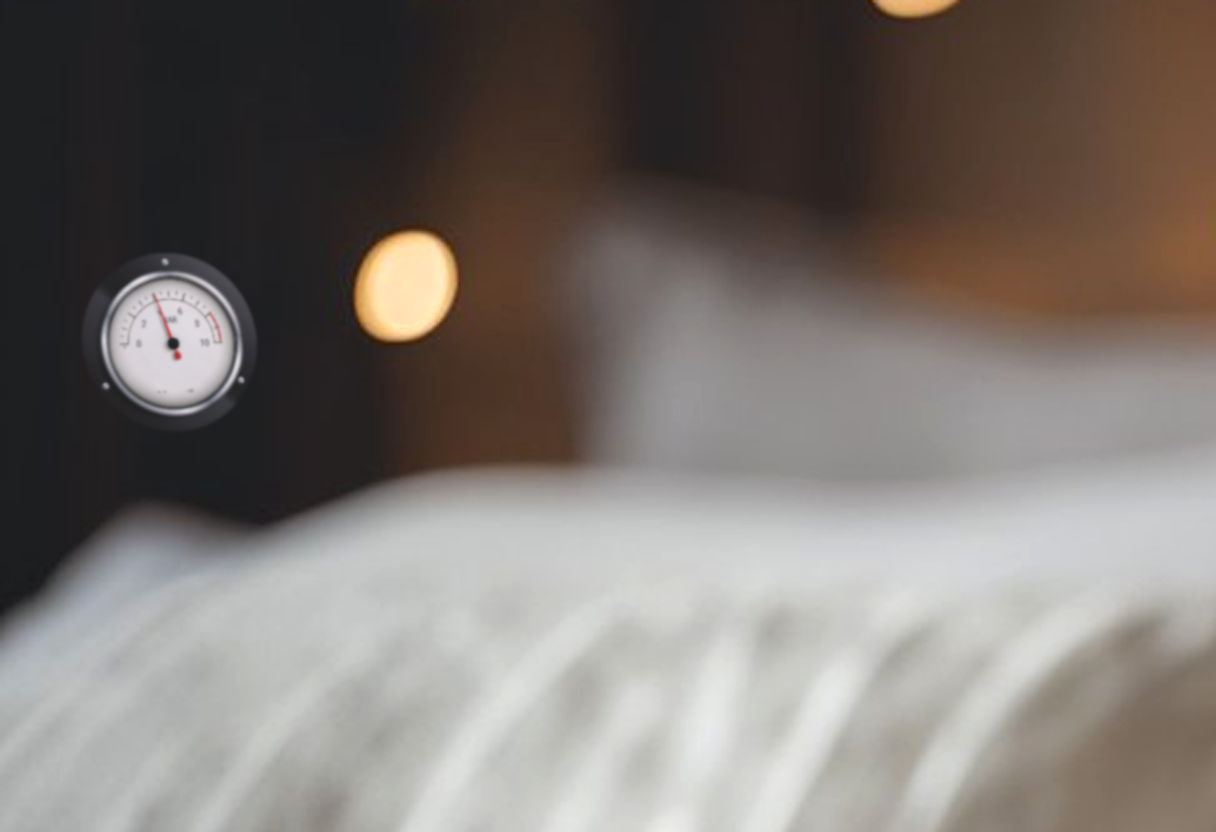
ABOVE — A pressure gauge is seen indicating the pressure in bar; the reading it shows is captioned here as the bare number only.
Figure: 4
